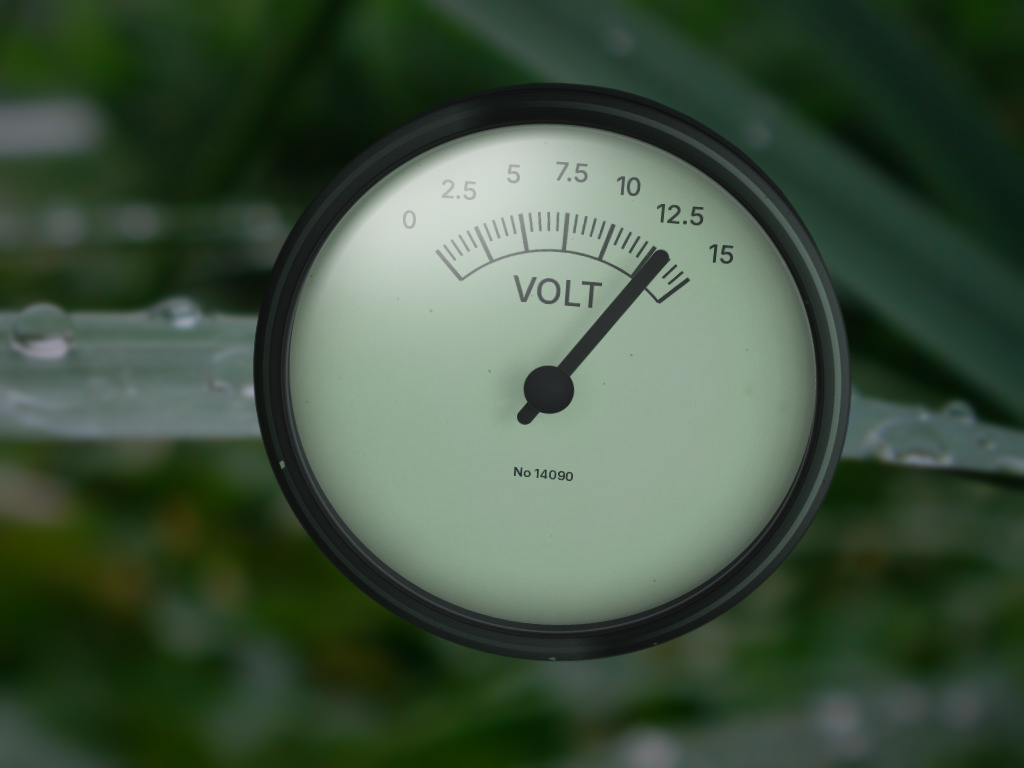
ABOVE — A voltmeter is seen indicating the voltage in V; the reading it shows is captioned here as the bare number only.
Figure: 13
